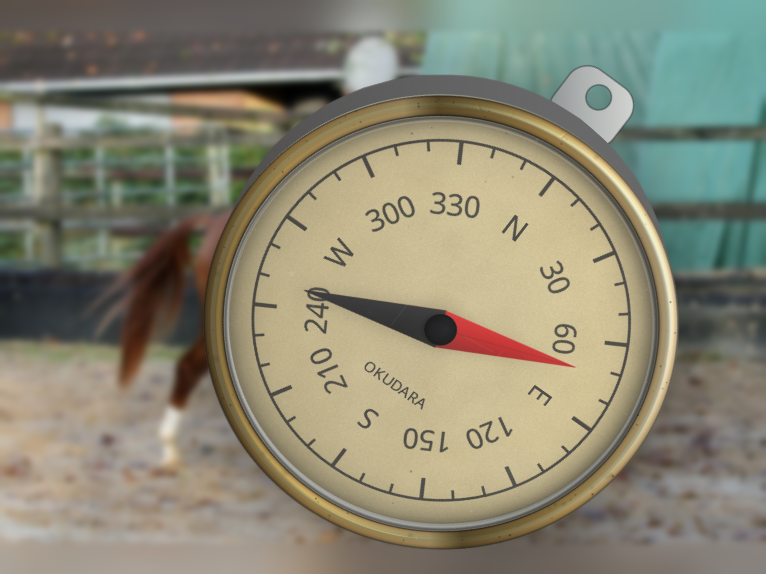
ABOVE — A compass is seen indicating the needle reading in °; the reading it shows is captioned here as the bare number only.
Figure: 70
